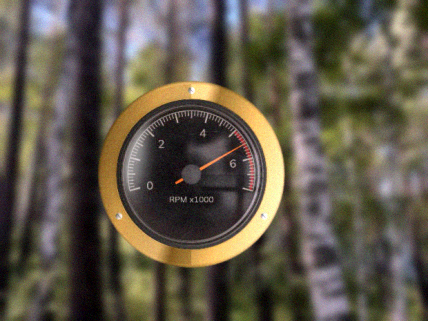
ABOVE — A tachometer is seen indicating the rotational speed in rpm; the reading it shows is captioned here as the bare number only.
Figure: 5500
